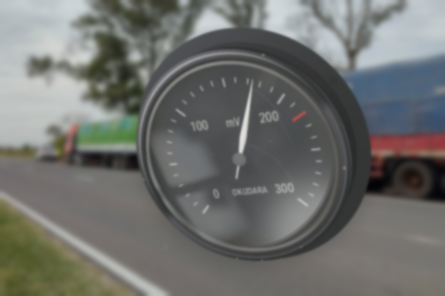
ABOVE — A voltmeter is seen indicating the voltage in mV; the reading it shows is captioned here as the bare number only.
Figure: 175
